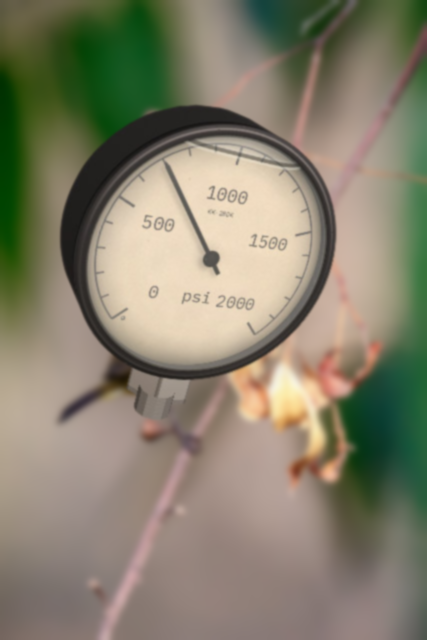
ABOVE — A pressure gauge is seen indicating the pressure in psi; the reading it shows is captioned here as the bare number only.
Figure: 700
